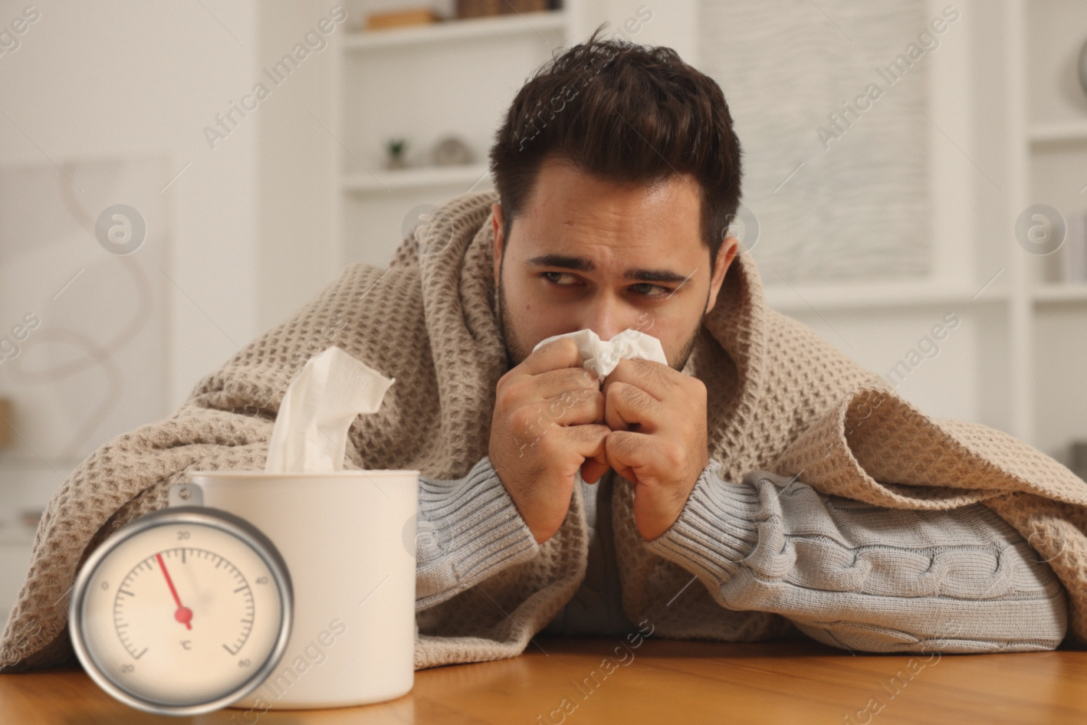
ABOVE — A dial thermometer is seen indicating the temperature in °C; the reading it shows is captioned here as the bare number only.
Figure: 14
